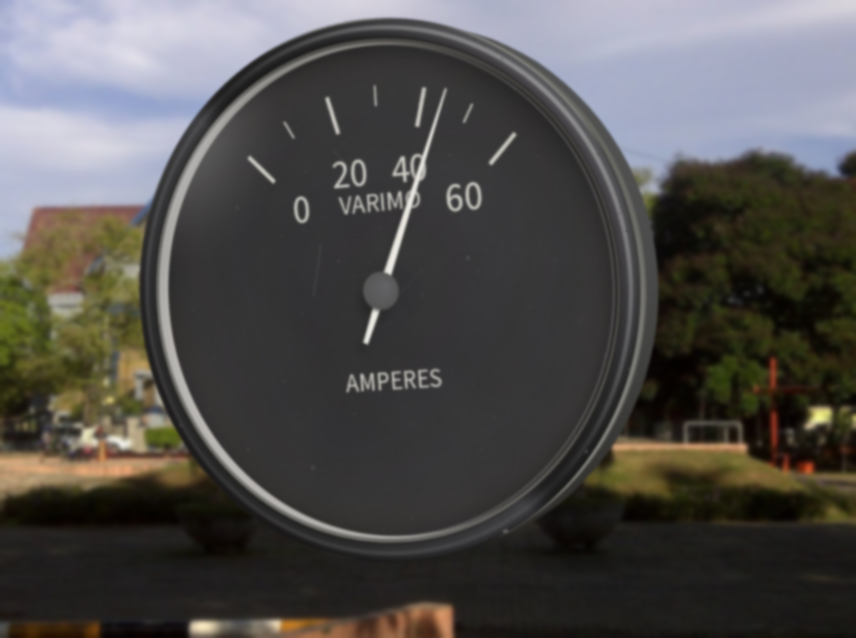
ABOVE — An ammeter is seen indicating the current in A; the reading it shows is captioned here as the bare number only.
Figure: 45
